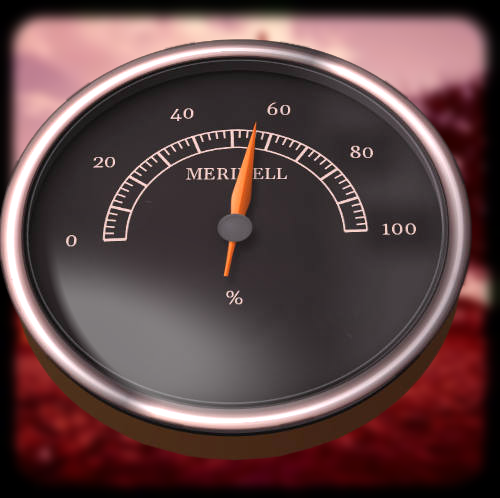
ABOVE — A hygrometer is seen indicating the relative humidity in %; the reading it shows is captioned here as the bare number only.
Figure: 56
